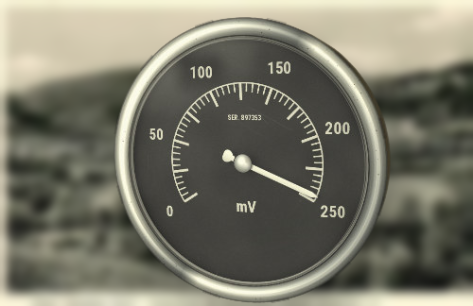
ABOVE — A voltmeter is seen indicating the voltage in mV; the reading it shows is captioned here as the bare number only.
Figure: 245
